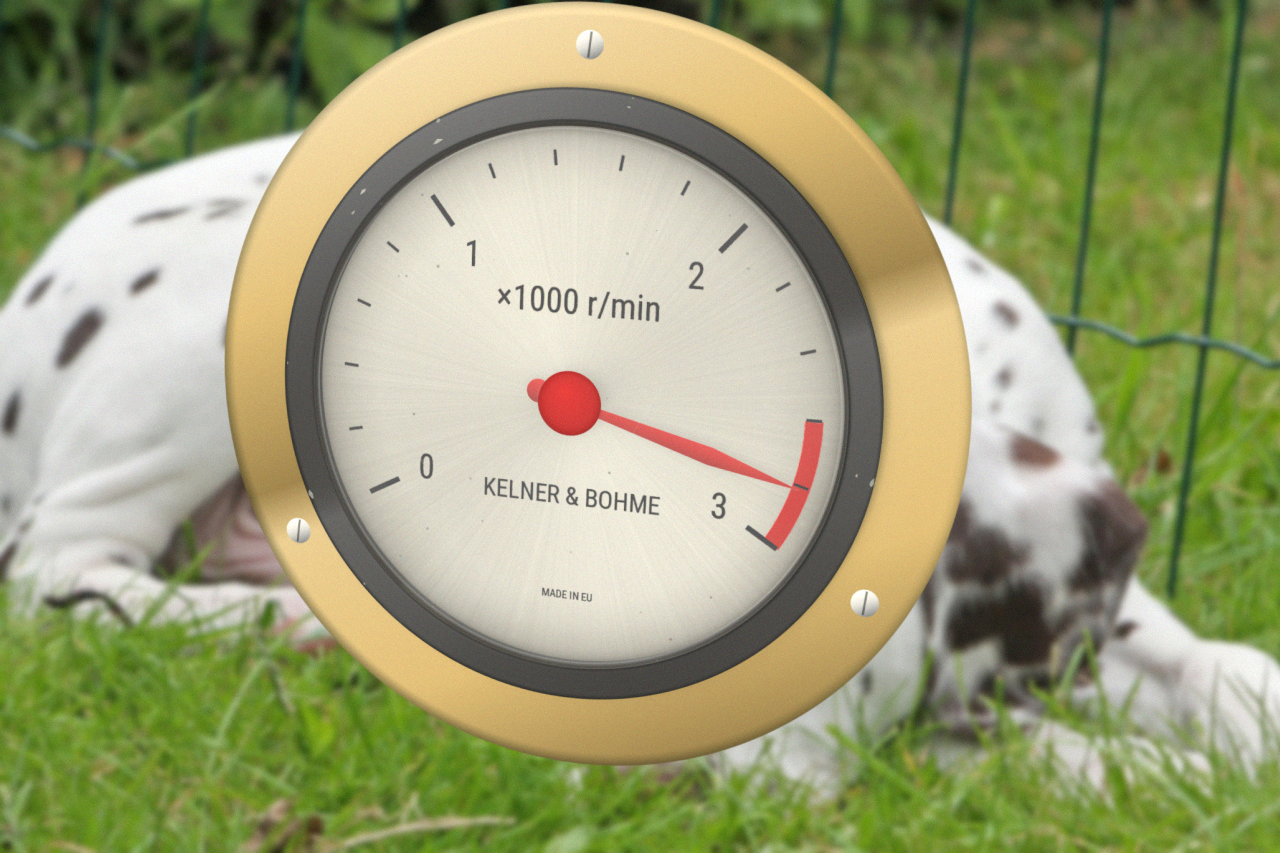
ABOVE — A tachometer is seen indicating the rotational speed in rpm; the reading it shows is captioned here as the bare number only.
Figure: 2800
